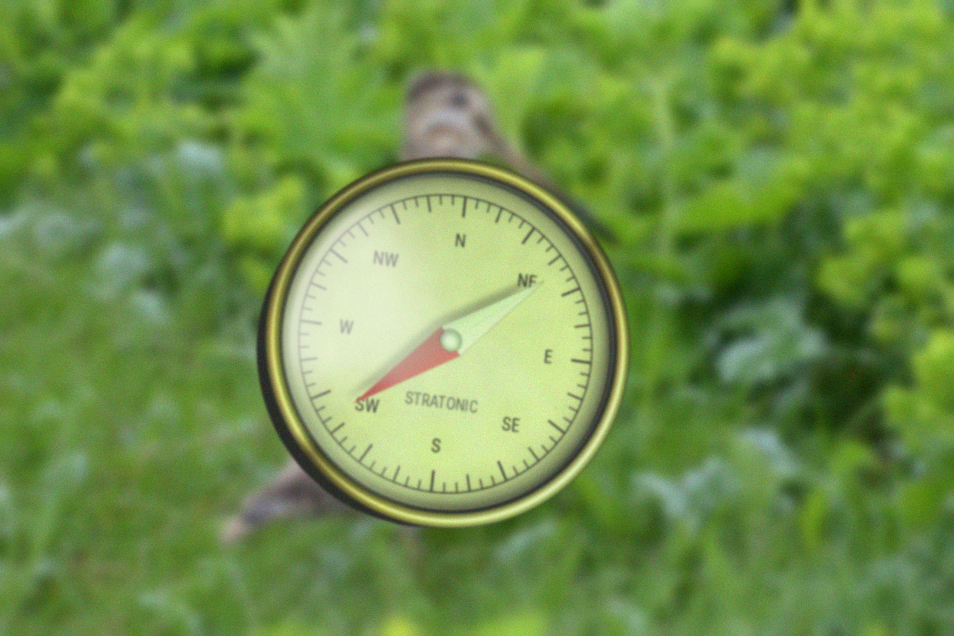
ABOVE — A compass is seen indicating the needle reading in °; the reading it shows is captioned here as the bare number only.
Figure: 230
